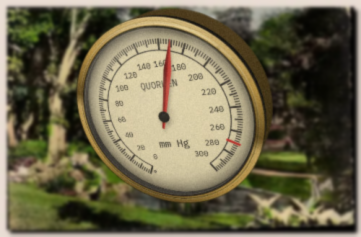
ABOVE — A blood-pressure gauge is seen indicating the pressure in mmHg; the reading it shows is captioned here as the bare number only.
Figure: 170
